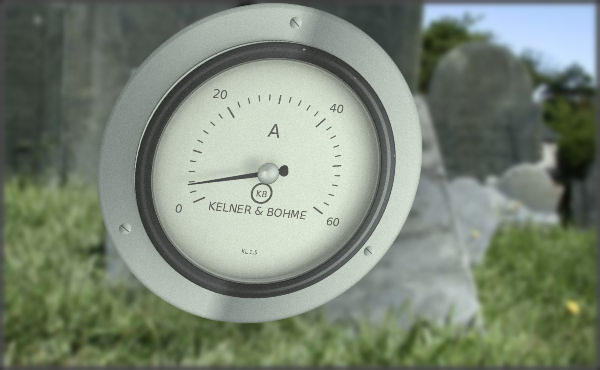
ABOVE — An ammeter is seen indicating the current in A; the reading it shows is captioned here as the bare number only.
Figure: 4
